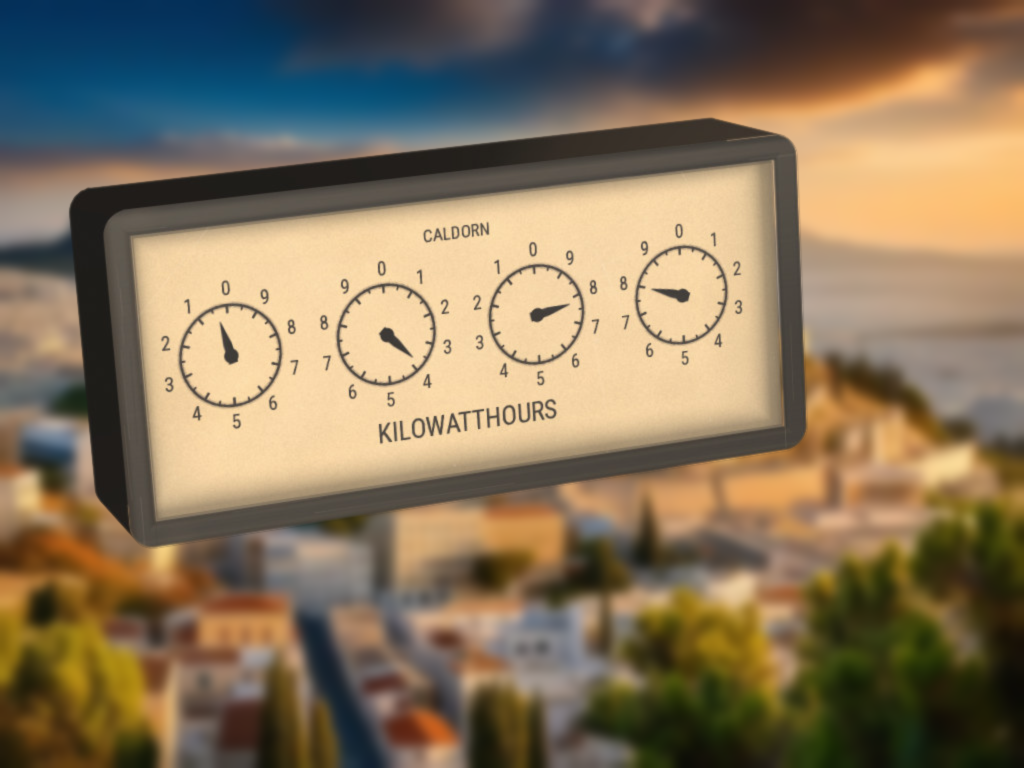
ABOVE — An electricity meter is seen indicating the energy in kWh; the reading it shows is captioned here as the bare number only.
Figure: 378
